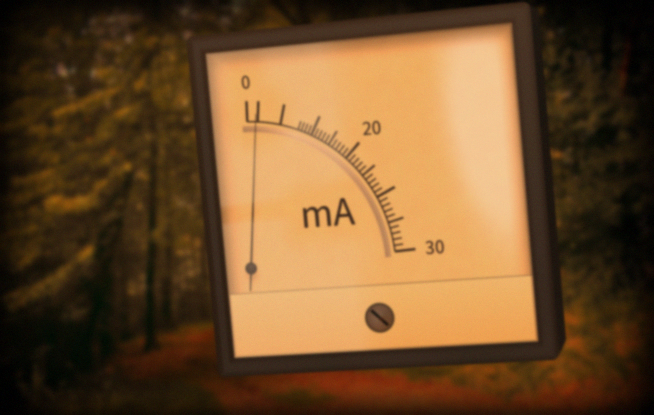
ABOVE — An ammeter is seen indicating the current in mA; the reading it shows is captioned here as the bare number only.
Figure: 5
